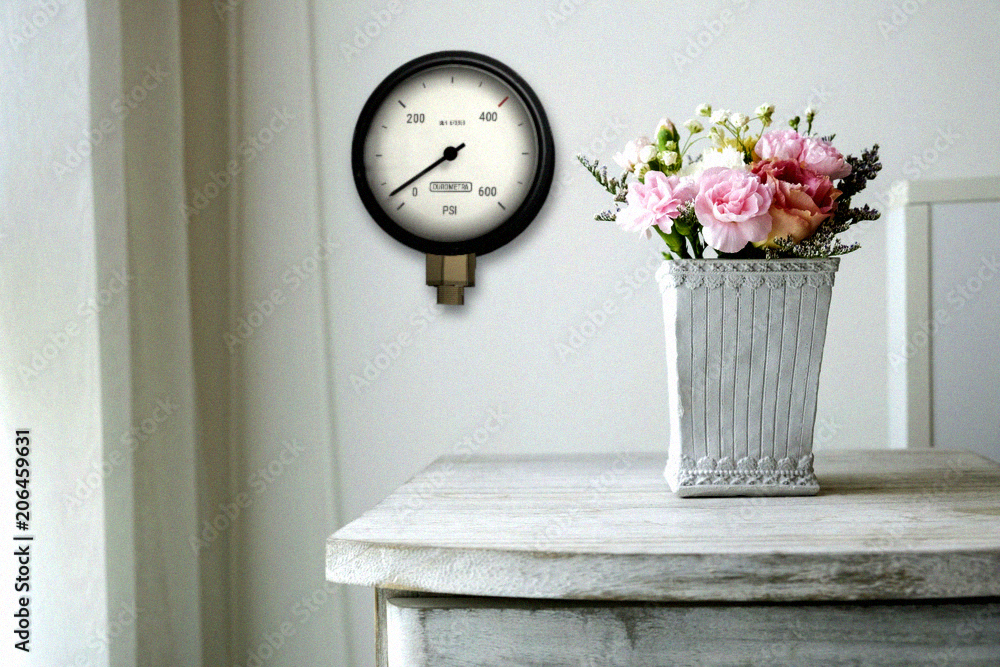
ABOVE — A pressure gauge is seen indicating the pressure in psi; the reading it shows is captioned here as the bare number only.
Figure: 25
